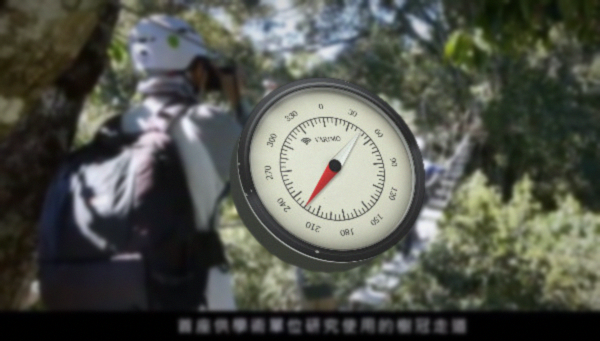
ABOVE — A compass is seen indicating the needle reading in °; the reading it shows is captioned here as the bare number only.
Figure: 225
